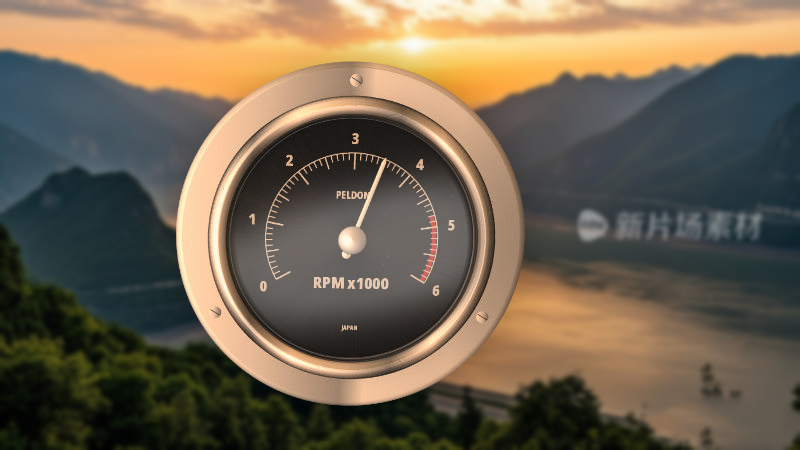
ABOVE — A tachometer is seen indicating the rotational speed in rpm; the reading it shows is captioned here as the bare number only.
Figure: 3500
